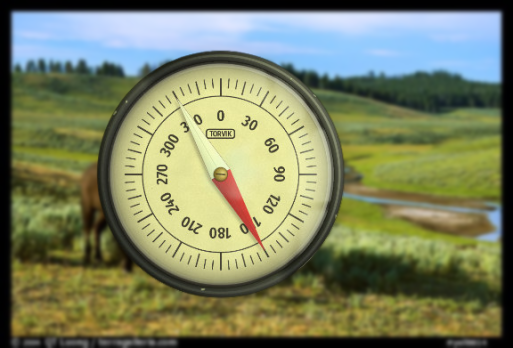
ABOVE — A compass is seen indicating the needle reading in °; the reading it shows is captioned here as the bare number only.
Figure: 150
